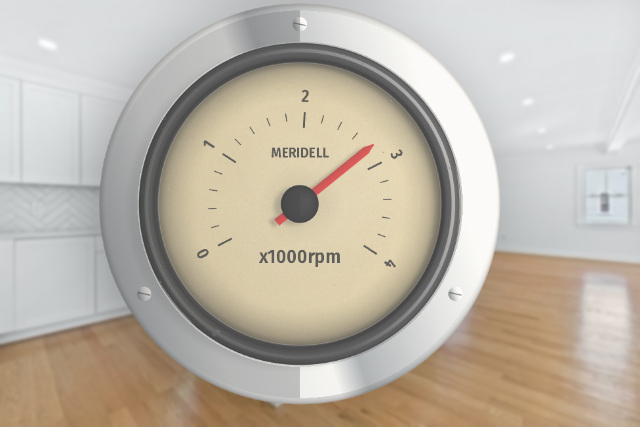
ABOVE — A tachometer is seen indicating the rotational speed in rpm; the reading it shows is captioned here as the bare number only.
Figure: 2800
